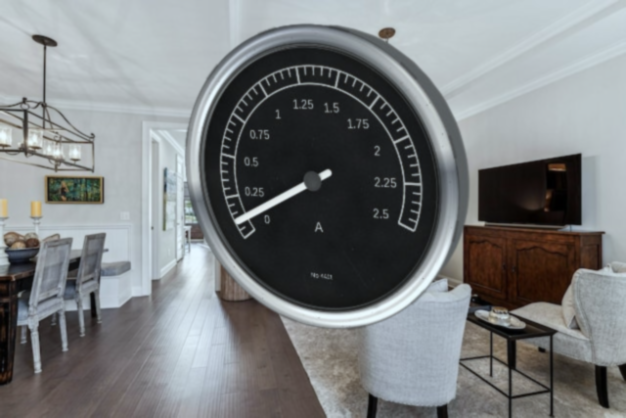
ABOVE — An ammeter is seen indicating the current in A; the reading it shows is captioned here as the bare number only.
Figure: 0.1
